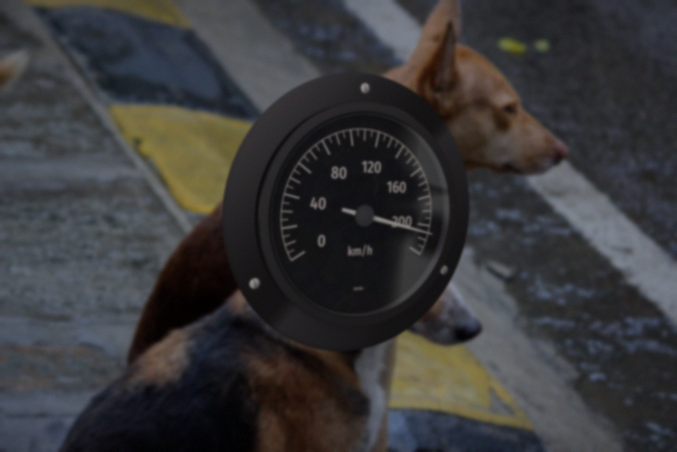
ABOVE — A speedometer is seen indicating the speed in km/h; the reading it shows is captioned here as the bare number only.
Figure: 205
